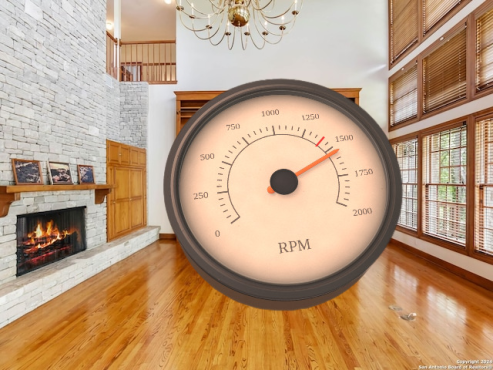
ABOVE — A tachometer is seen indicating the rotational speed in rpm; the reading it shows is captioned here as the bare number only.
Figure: 1550
